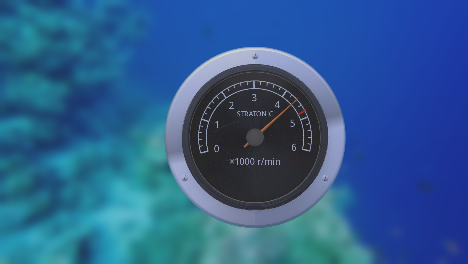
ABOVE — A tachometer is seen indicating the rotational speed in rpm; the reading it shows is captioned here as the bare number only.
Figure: 4400
